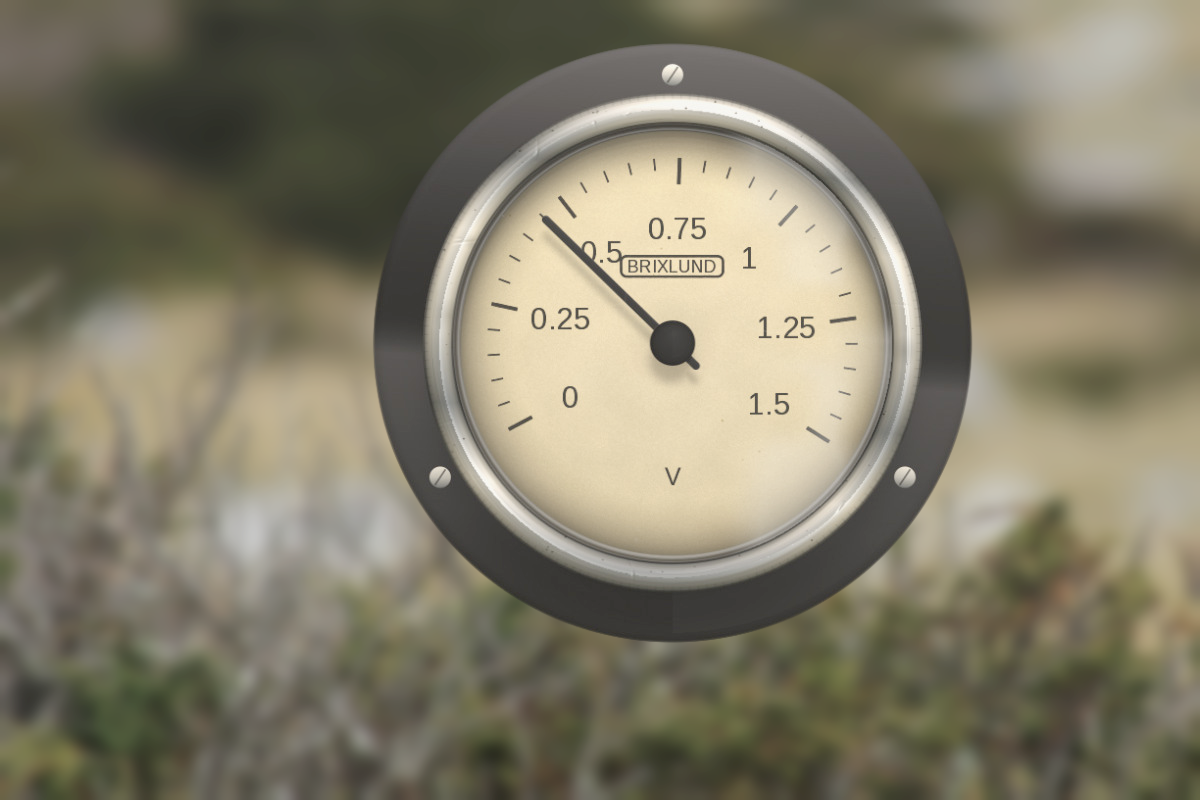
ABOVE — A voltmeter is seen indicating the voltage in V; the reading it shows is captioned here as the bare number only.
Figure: 0.45
